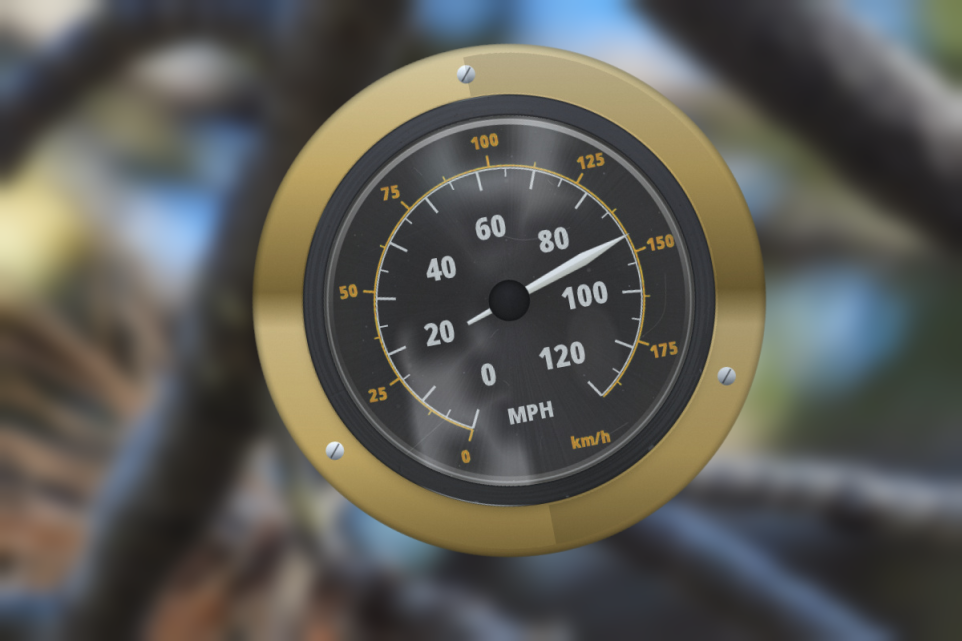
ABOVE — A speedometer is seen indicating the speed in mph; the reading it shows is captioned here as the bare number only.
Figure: 90
